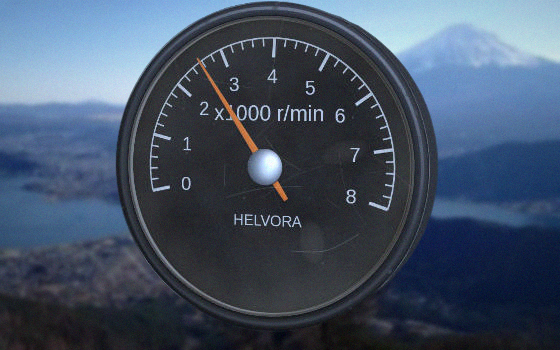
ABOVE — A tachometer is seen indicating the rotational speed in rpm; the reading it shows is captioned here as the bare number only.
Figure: 2600
